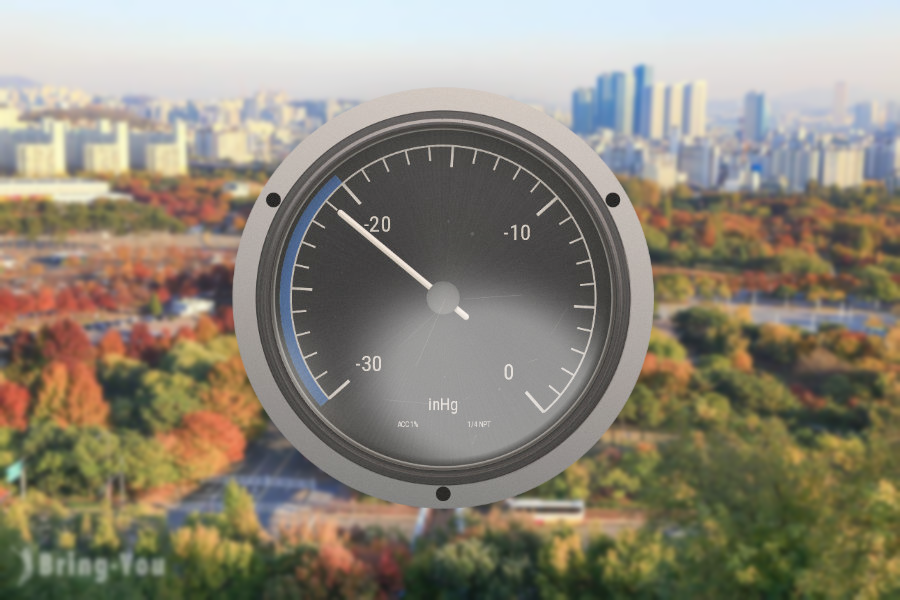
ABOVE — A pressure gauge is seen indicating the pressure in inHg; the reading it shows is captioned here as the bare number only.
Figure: -21
